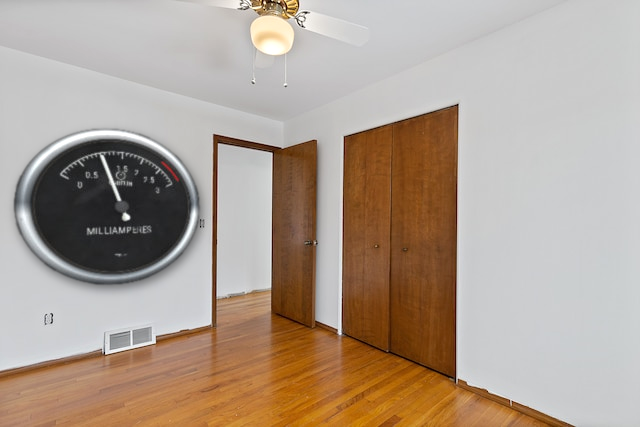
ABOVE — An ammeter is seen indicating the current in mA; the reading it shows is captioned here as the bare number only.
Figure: 1
